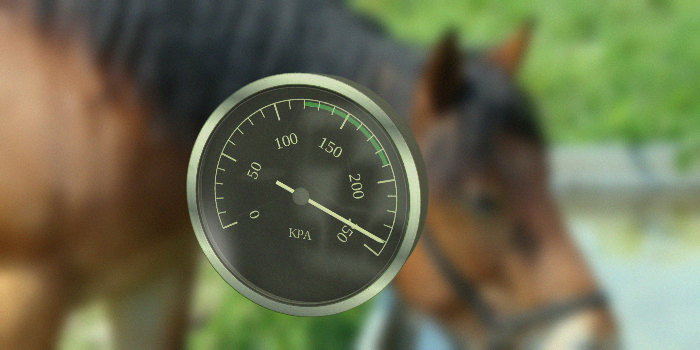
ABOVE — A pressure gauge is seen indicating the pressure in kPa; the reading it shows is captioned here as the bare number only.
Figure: 240
